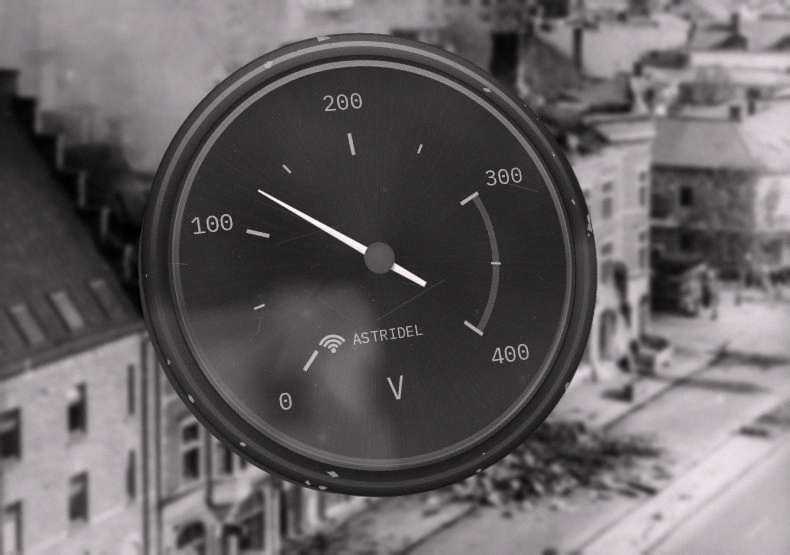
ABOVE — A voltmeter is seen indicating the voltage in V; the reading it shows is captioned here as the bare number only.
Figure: 125
